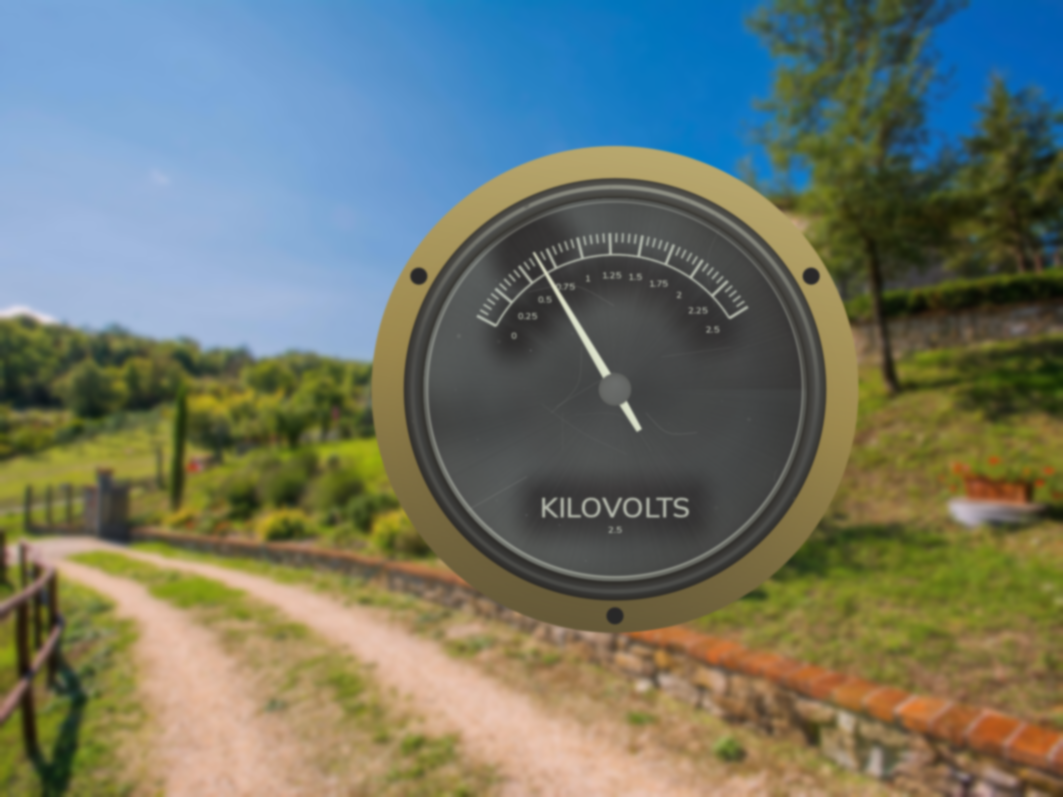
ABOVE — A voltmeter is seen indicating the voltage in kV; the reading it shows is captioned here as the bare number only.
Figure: 0.65
